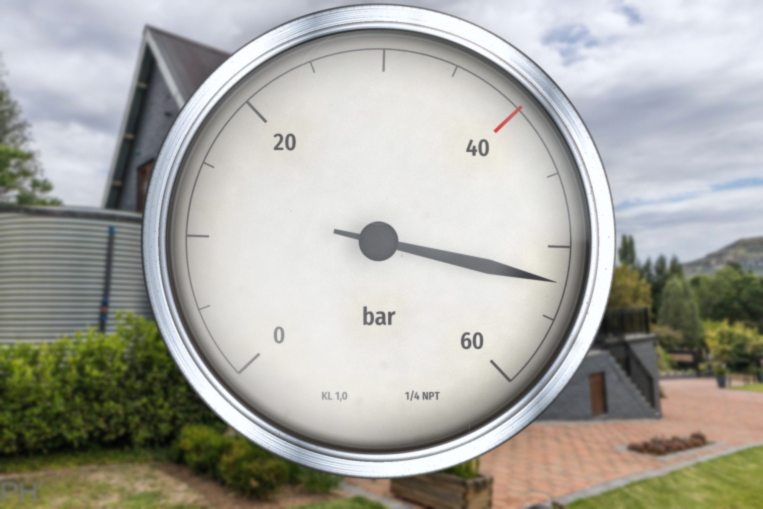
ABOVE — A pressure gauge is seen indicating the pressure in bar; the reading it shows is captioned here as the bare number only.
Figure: 52.5
